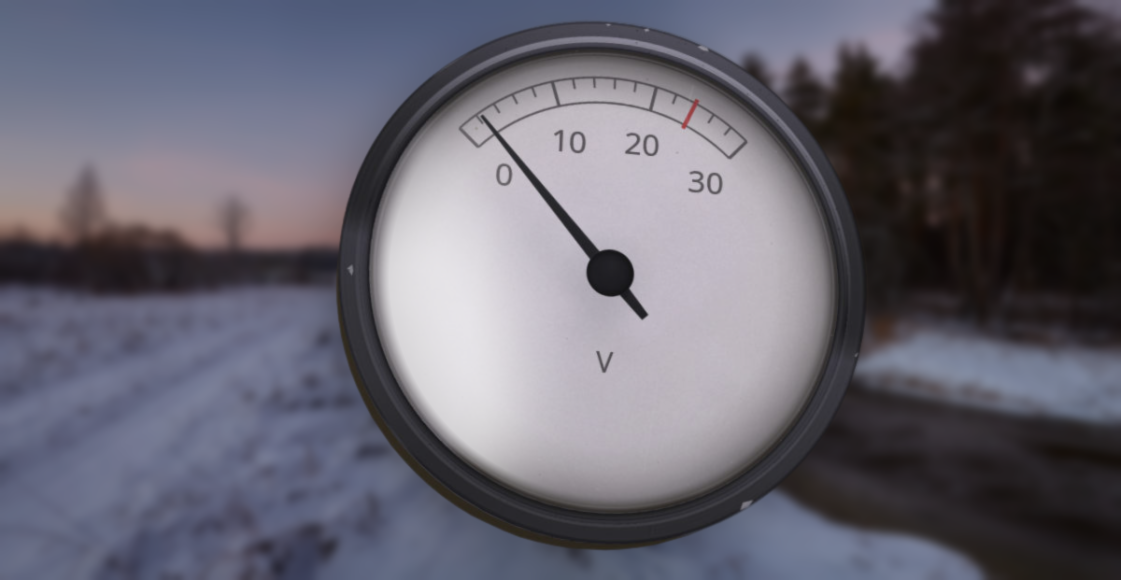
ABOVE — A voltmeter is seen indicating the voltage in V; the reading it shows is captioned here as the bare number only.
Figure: 2
